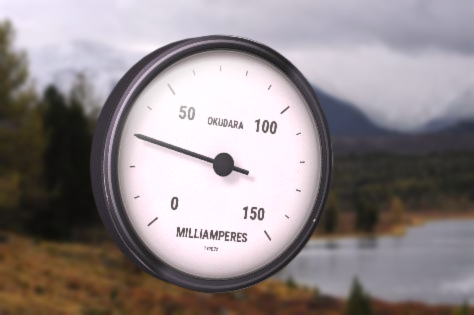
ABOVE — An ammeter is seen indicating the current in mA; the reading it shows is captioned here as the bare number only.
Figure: 30
